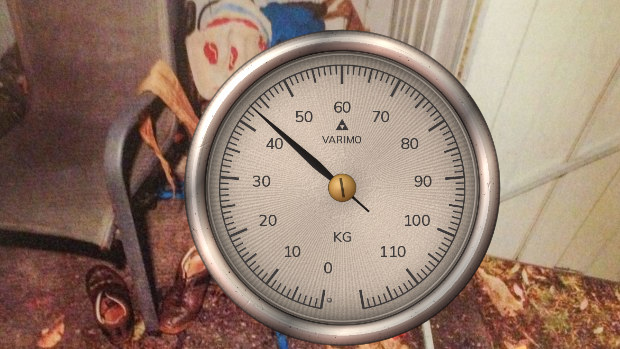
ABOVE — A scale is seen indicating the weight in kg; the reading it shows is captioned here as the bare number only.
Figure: 43
